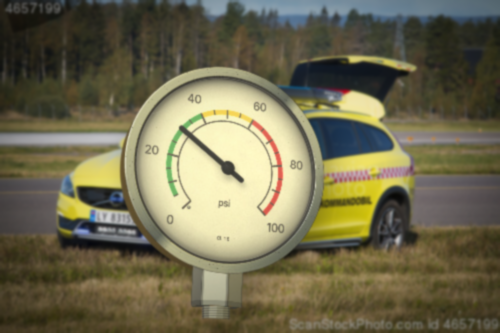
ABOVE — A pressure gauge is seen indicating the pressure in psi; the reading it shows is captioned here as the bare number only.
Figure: 30
